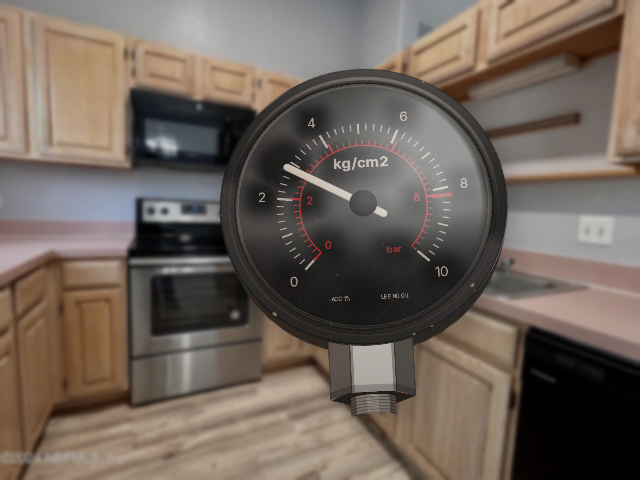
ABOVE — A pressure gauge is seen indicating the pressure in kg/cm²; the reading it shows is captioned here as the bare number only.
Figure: 2.8
